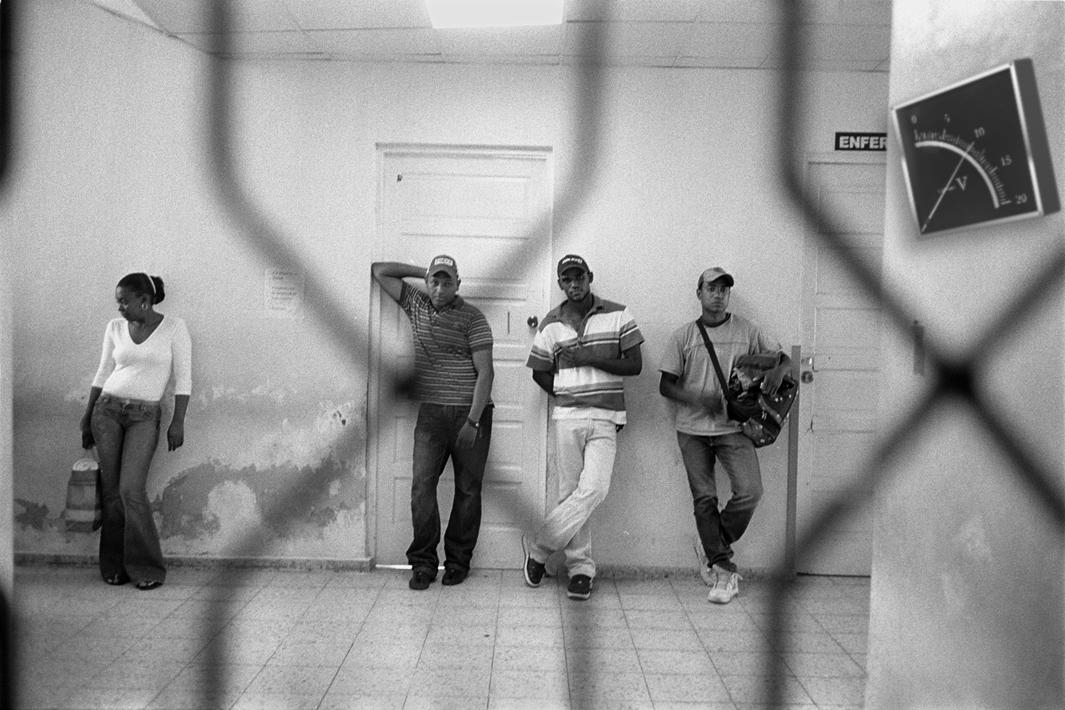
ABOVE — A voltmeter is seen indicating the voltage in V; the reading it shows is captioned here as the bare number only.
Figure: 10
